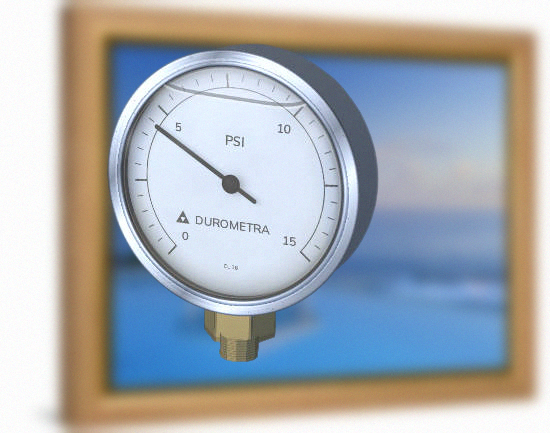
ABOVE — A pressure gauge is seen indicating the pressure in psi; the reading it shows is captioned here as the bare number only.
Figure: 4.5
